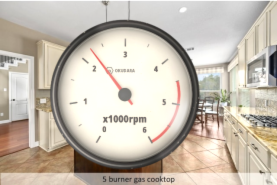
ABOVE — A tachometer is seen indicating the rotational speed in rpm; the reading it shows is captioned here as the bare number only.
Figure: 2250
